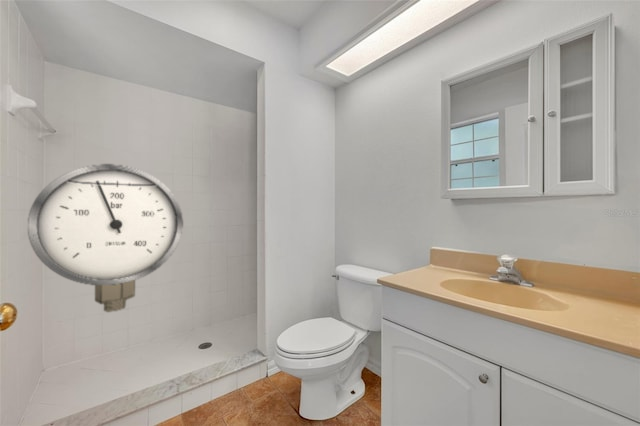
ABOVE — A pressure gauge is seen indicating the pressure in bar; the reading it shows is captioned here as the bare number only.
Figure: 170
